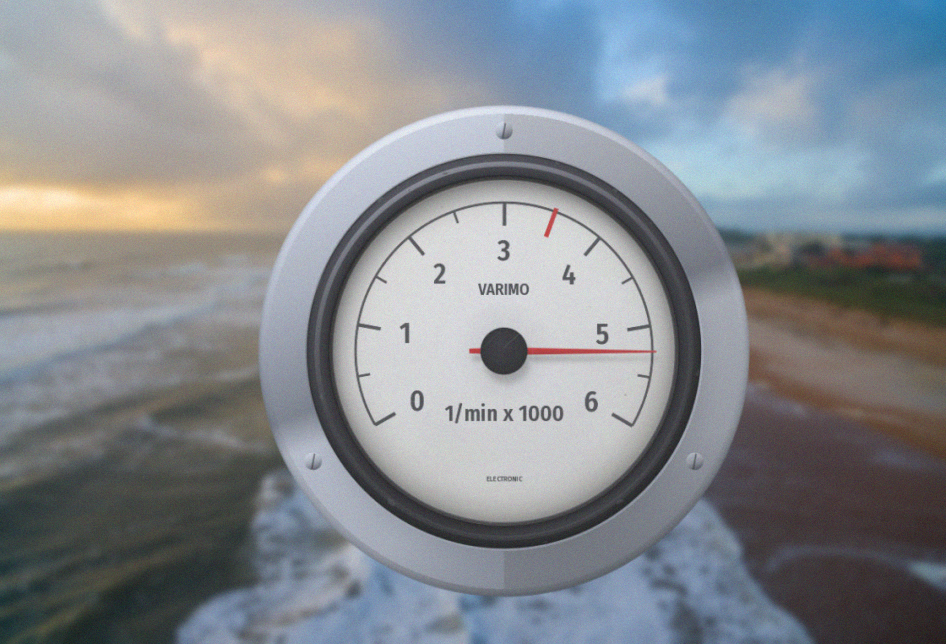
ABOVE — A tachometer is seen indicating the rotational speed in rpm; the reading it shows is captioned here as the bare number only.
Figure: 5250
